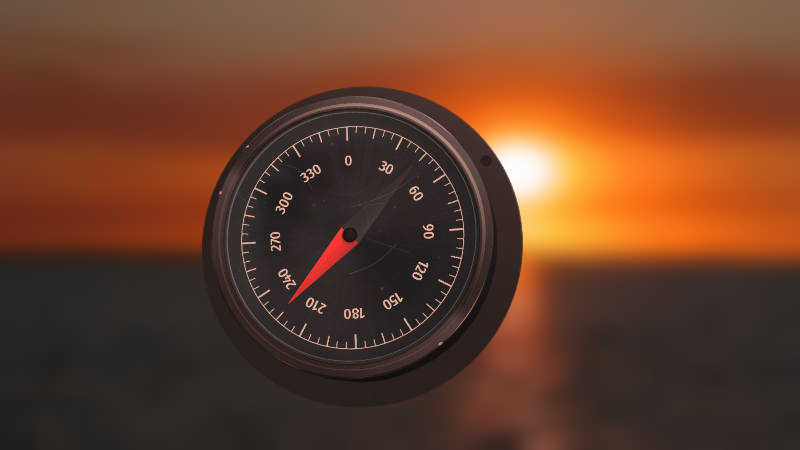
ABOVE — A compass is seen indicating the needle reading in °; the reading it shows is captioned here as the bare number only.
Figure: 225
